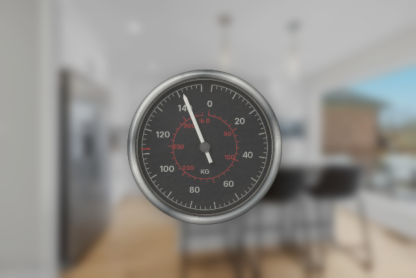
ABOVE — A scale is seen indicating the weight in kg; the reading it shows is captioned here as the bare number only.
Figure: 142
